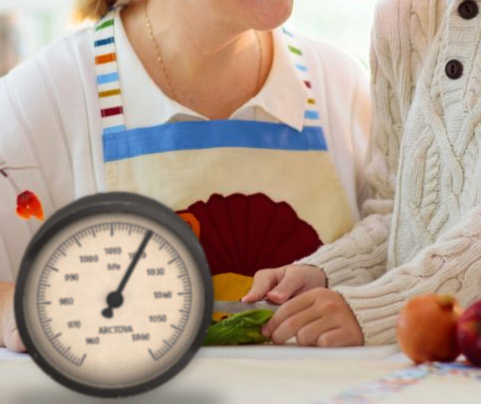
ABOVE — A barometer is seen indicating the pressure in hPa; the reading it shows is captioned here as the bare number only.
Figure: 1020
